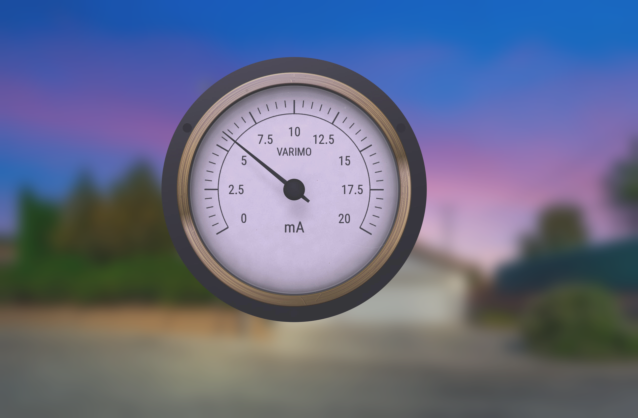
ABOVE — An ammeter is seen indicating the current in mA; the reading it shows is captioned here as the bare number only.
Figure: 5.75
